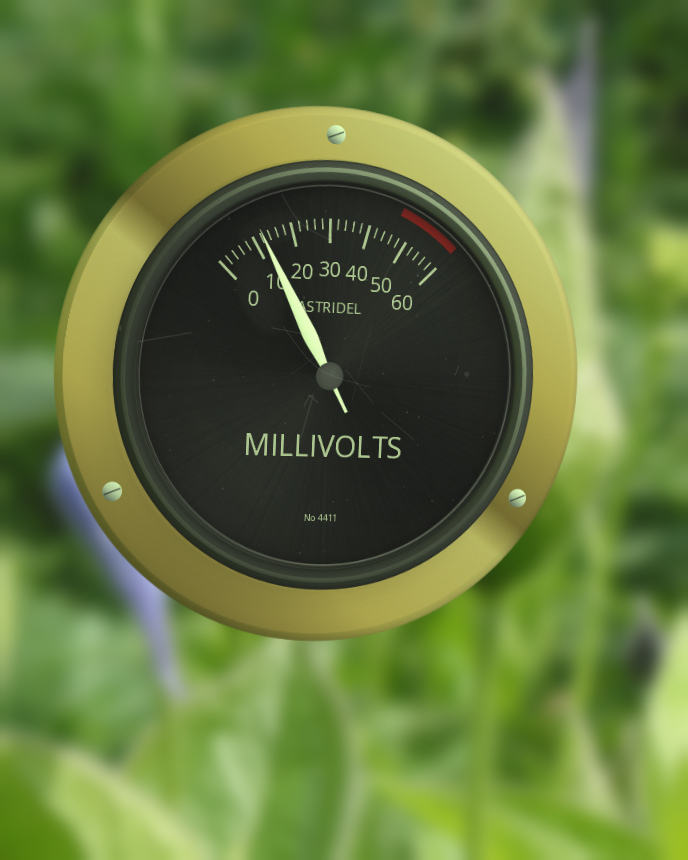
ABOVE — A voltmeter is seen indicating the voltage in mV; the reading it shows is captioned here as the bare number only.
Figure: 12
